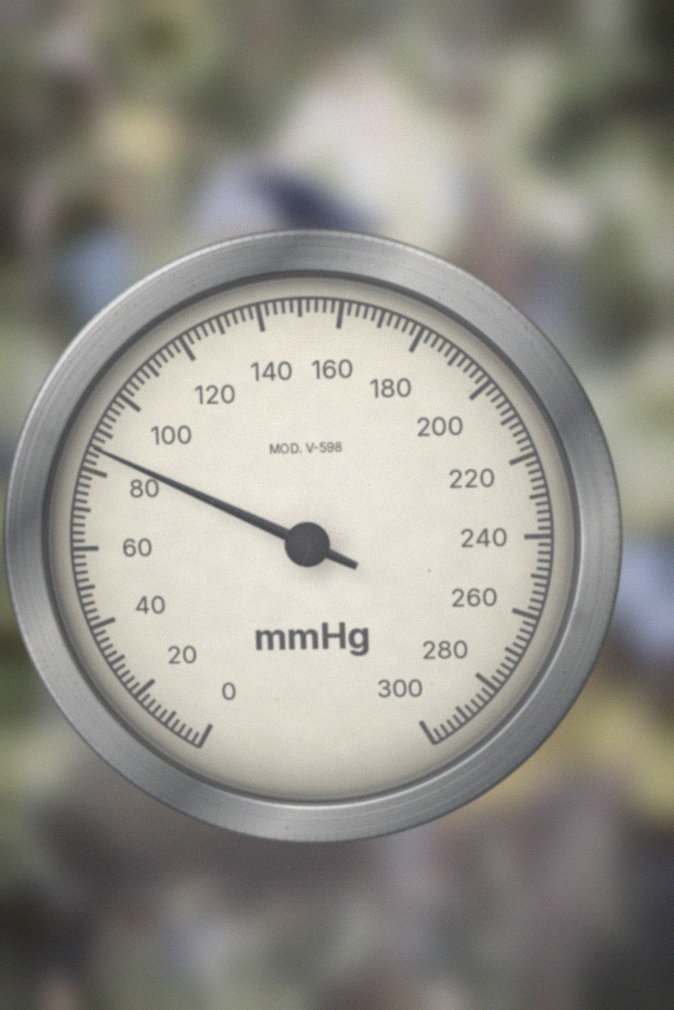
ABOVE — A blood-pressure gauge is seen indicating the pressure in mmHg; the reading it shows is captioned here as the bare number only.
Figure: 86
